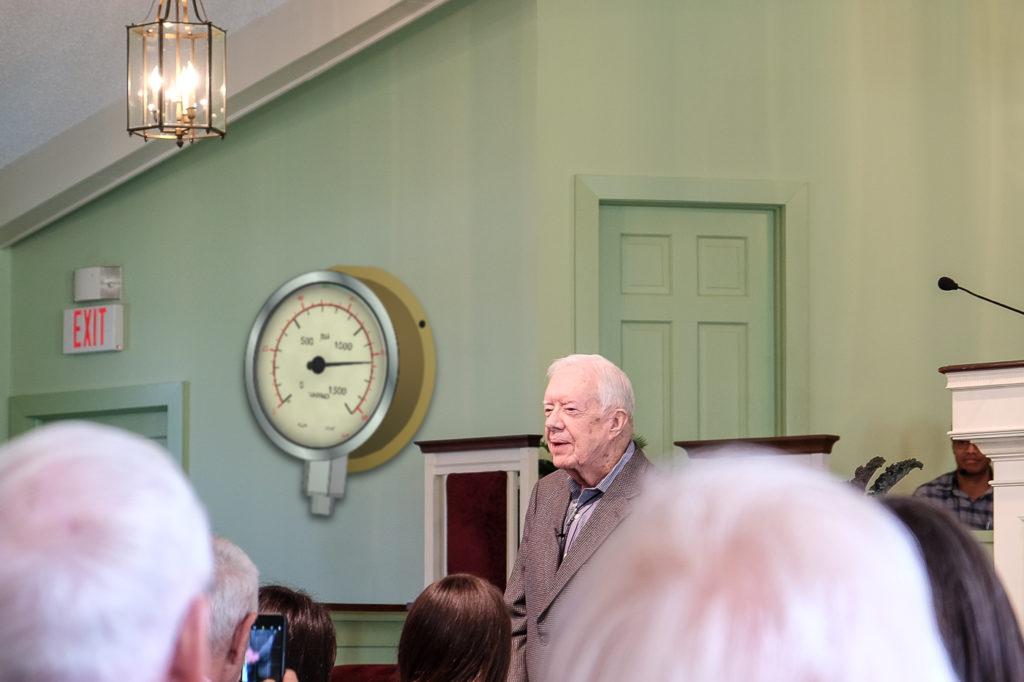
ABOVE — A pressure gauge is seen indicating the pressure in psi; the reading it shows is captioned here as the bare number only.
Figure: 1200
